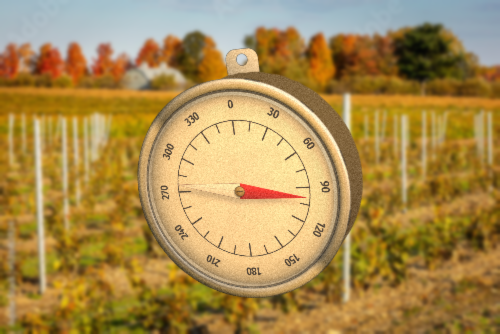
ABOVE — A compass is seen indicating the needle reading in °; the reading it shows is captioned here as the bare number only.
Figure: 97.5
